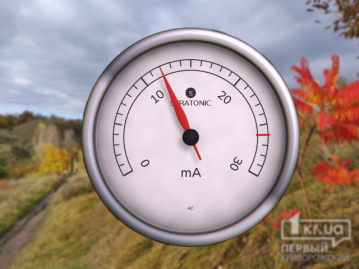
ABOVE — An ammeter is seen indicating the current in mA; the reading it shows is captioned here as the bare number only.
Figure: 12
